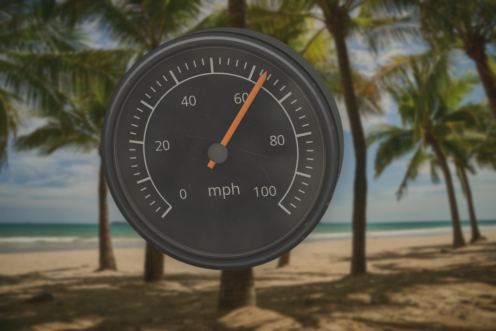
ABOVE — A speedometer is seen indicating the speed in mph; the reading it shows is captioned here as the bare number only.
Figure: 63
